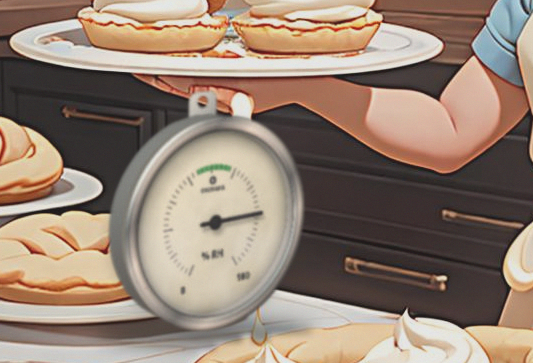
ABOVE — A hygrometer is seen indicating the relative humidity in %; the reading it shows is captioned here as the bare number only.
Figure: 80
